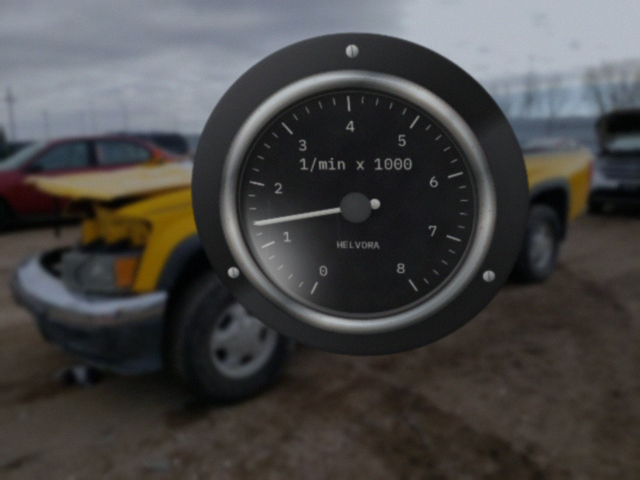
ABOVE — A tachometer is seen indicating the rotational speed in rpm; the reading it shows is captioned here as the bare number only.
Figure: 1400
